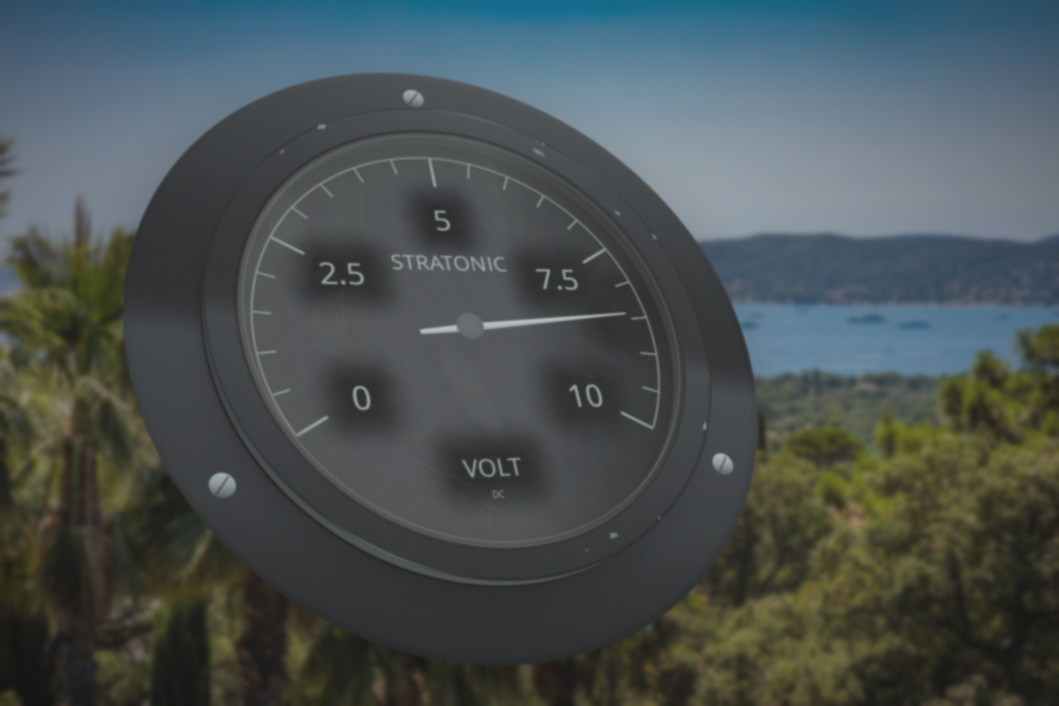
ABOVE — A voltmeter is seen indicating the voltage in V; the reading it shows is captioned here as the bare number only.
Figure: 8.5
